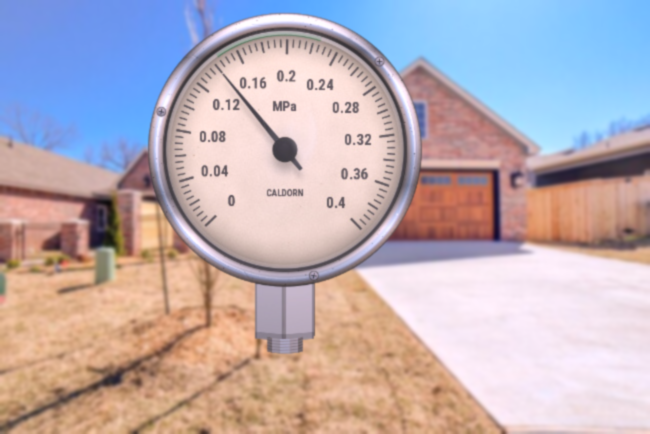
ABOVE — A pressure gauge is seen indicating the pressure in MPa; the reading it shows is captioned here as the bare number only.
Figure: 0.14
